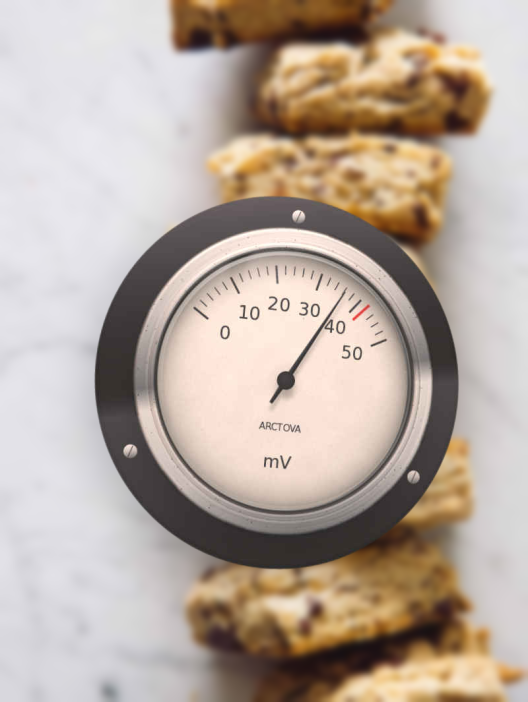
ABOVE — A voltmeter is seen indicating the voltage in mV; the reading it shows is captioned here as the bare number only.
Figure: 36
